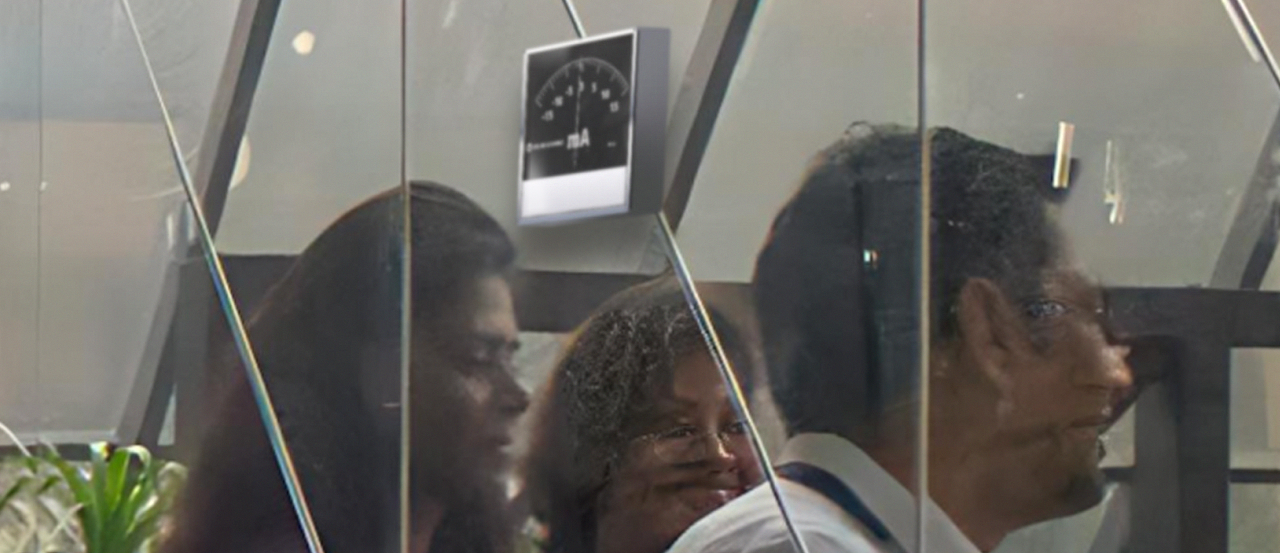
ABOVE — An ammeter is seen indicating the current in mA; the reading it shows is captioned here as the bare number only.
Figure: 0
